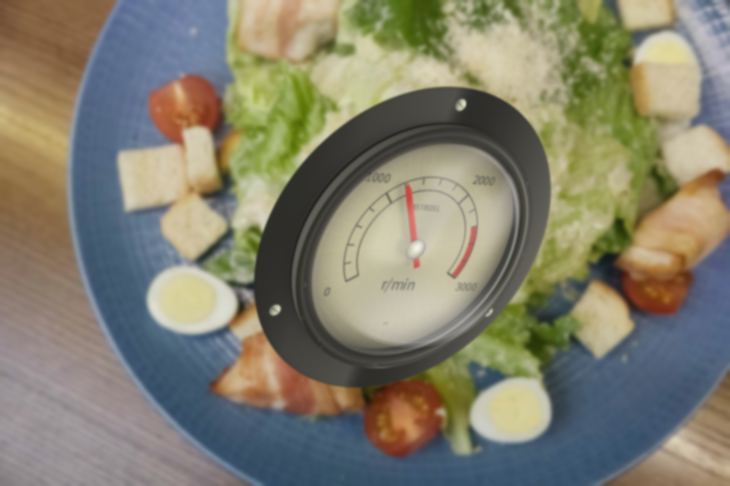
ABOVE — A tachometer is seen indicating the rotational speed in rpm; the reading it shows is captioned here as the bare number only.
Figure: 1200
